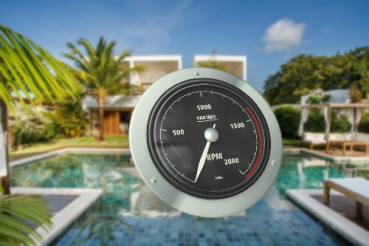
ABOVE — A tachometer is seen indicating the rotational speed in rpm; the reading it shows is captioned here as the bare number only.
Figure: 0
